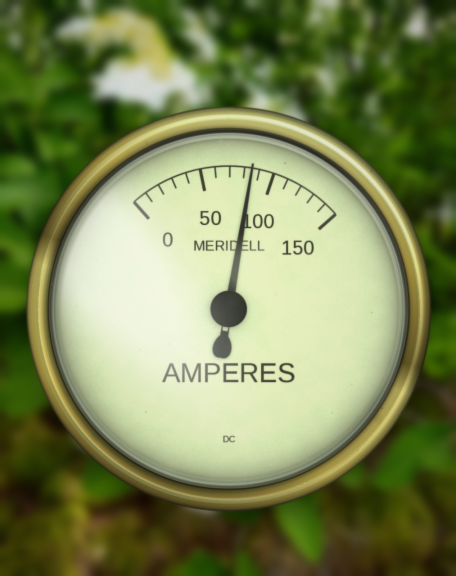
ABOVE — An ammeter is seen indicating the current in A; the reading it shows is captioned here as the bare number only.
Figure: 85
